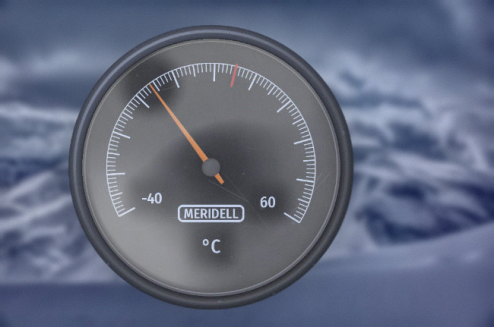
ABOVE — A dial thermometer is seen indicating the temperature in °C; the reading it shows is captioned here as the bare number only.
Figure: -6
